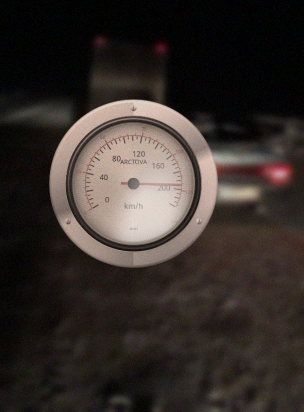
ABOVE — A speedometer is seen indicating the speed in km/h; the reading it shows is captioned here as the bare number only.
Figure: 195
